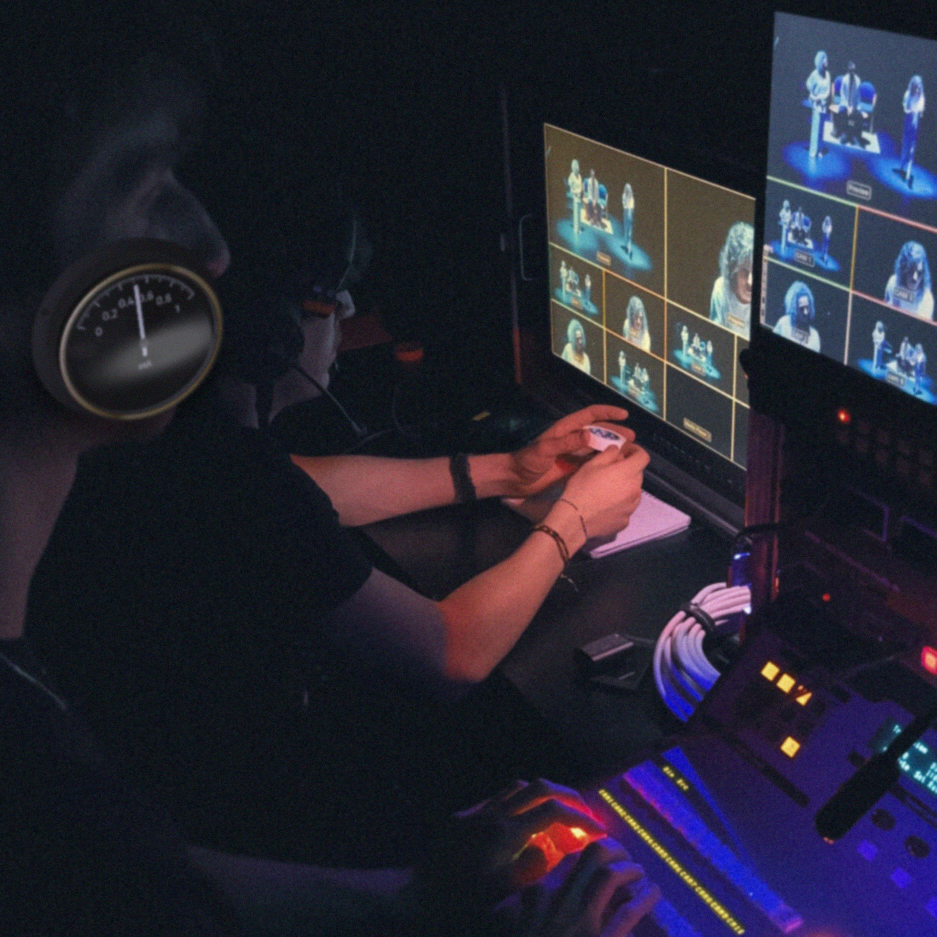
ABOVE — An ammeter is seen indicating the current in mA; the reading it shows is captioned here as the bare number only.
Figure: 0.5
